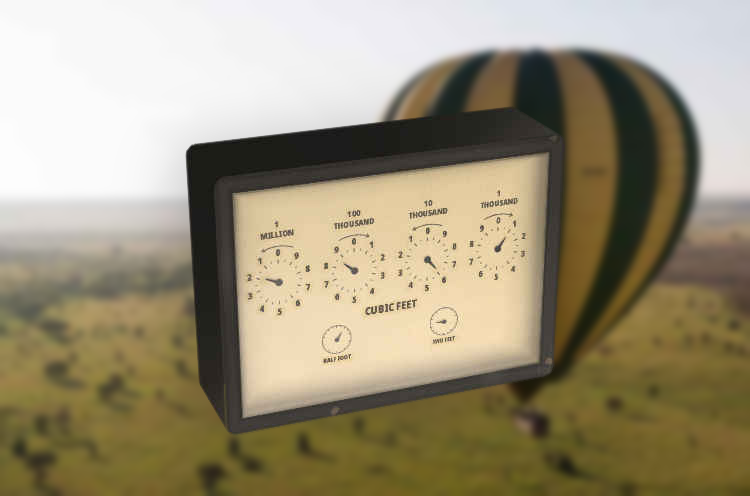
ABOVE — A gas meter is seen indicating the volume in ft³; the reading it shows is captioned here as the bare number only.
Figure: 186100
